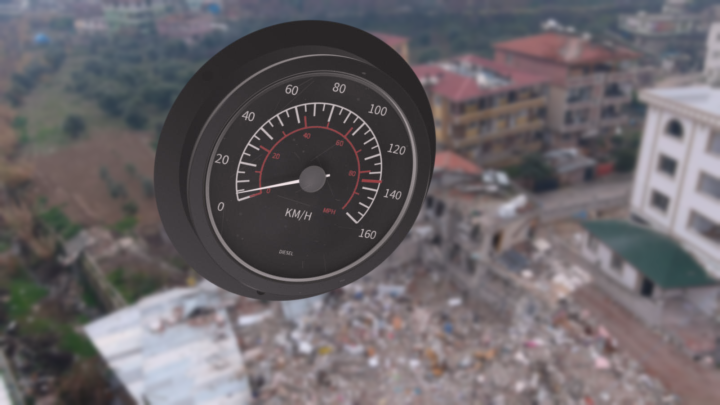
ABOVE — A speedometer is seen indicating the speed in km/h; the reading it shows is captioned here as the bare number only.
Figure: 5
